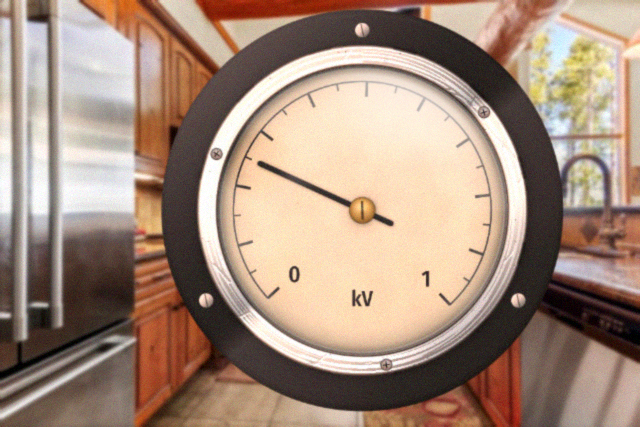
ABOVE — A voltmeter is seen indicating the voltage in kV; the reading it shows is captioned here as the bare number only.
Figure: 0.25
